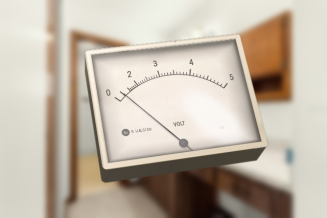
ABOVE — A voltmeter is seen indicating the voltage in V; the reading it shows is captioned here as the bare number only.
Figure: 1
